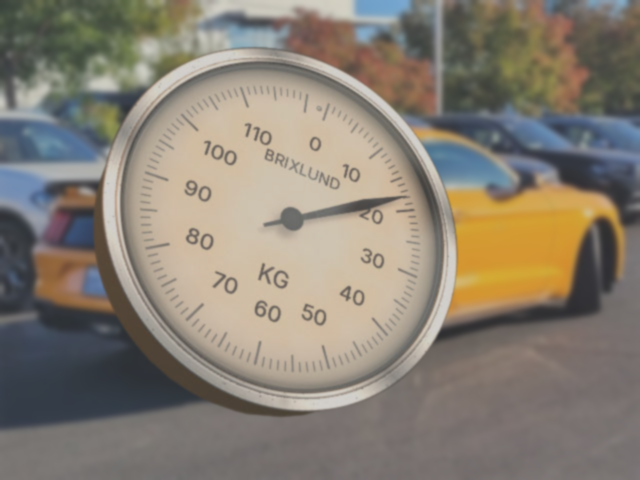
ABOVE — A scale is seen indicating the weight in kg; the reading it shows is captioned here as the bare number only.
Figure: 18
